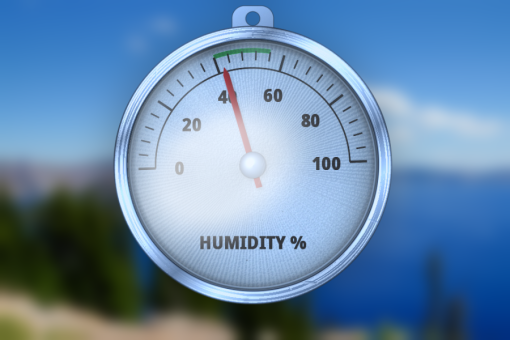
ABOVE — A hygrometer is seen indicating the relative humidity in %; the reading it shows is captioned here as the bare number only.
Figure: 42
